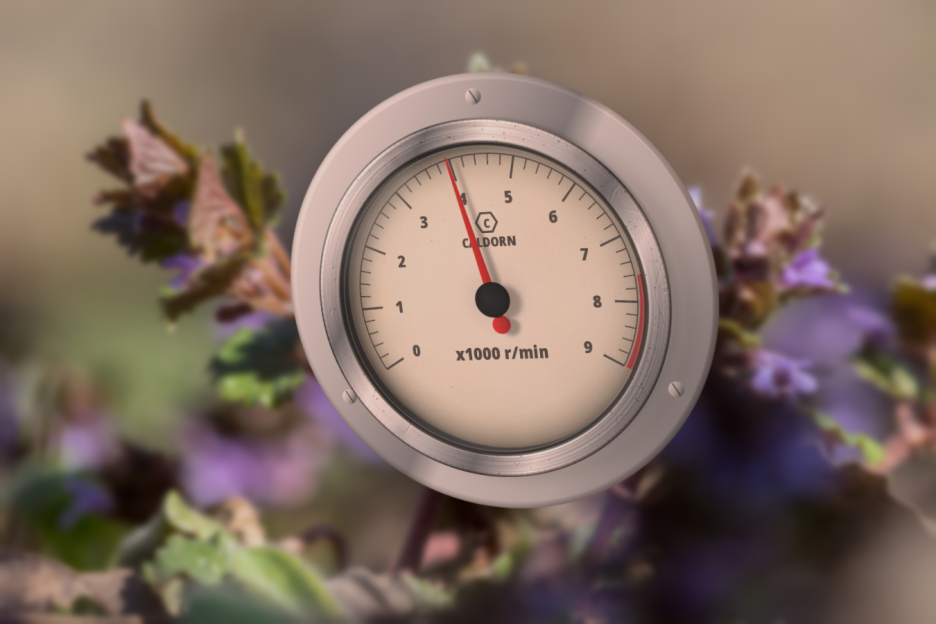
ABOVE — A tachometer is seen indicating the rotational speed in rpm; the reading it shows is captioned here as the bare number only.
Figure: 4000
